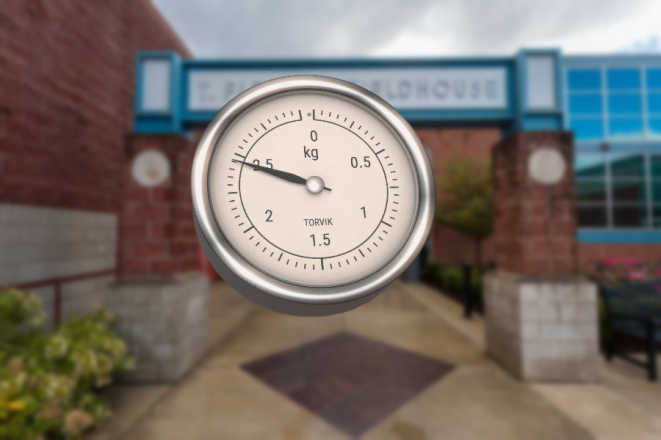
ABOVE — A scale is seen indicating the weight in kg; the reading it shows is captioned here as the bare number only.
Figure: 2.45
